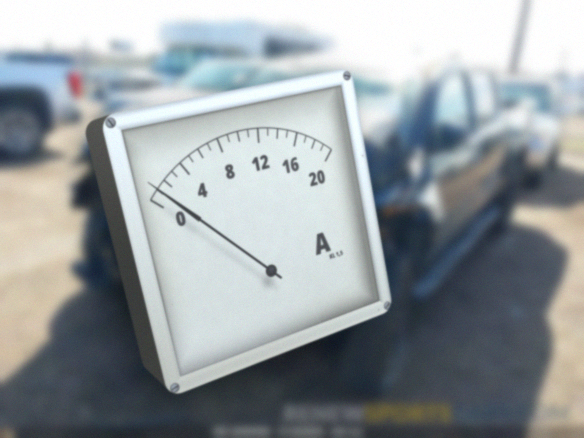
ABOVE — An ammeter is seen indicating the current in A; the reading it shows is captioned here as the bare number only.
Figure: 1
